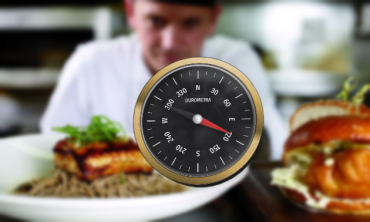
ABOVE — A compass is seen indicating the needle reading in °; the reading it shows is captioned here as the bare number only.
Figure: 115
